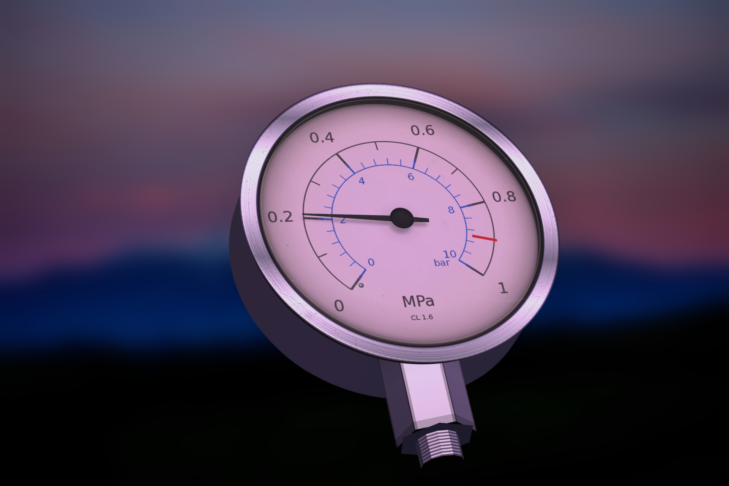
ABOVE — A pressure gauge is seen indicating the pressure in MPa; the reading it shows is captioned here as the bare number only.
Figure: 0.2
